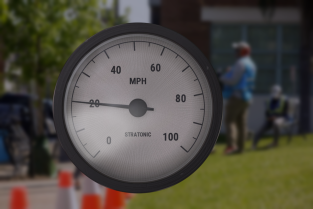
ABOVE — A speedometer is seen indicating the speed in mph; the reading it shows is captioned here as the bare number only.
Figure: 20
